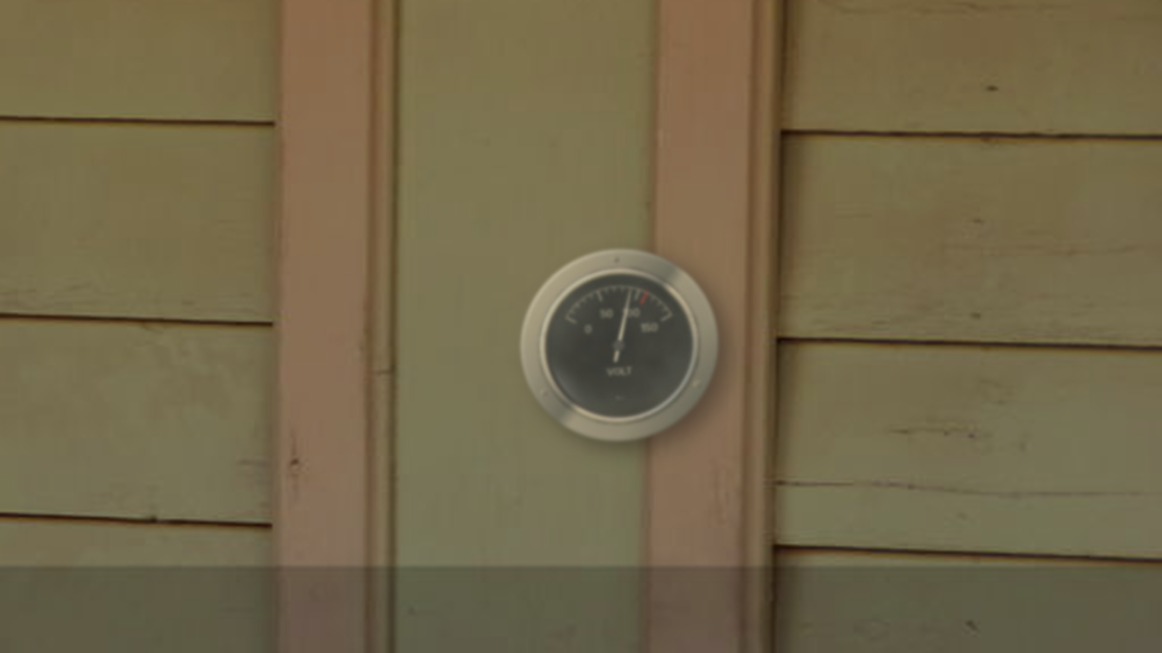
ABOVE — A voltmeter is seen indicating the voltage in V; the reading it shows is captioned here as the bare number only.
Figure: 90
